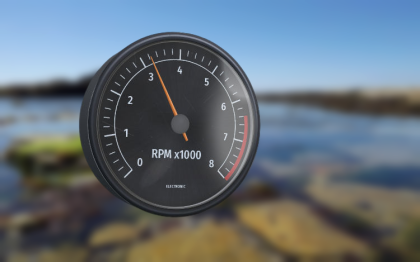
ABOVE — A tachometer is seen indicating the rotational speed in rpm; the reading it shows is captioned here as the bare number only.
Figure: 3200
